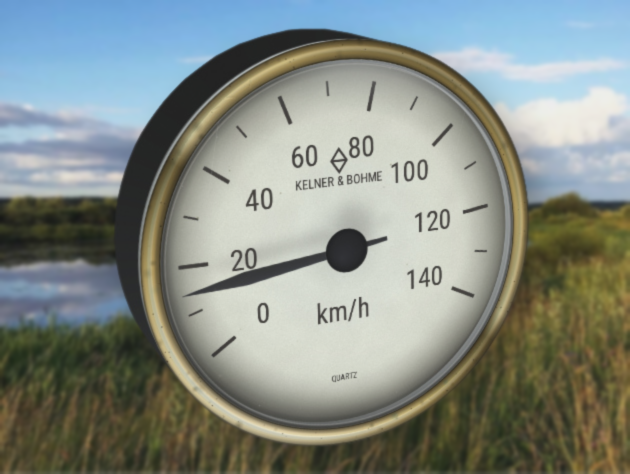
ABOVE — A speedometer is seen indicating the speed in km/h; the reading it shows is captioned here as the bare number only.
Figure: 15
